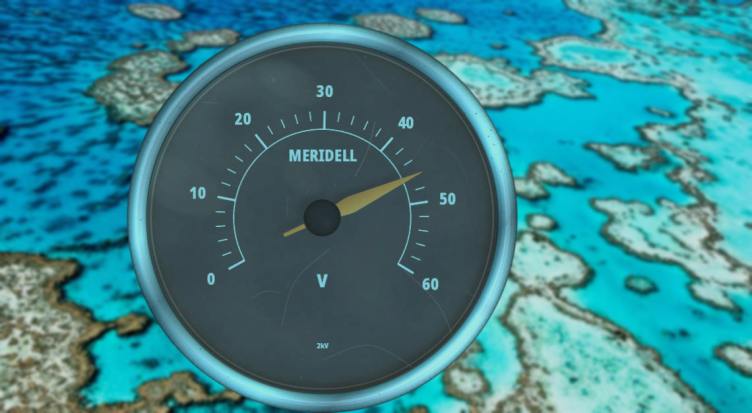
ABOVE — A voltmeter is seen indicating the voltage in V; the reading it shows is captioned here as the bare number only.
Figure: 46
